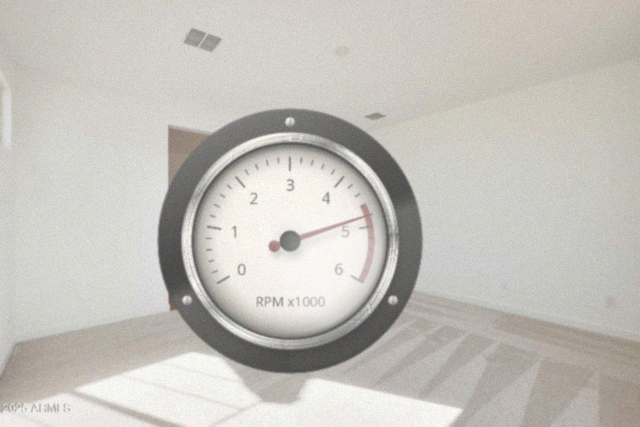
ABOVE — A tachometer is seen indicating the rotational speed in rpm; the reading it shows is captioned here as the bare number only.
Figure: 4800
